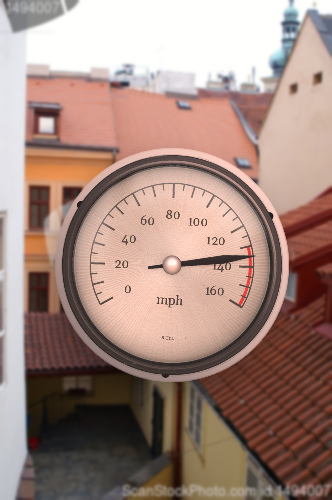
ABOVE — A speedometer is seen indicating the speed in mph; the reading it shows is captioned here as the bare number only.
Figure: 135
